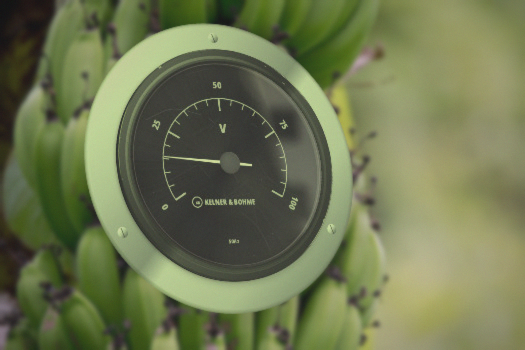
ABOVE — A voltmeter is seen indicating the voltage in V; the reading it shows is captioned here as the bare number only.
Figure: 15
